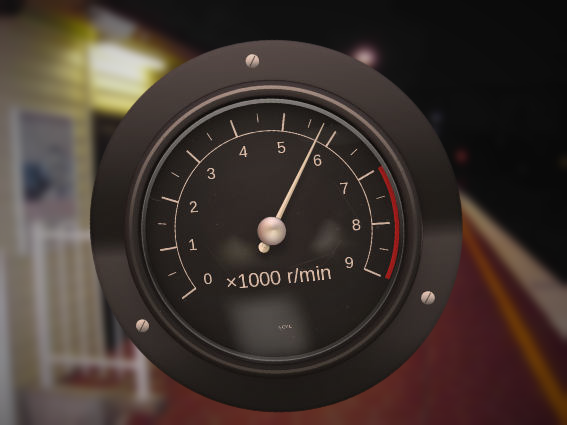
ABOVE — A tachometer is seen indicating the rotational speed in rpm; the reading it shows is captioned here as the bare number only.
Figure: 5750
